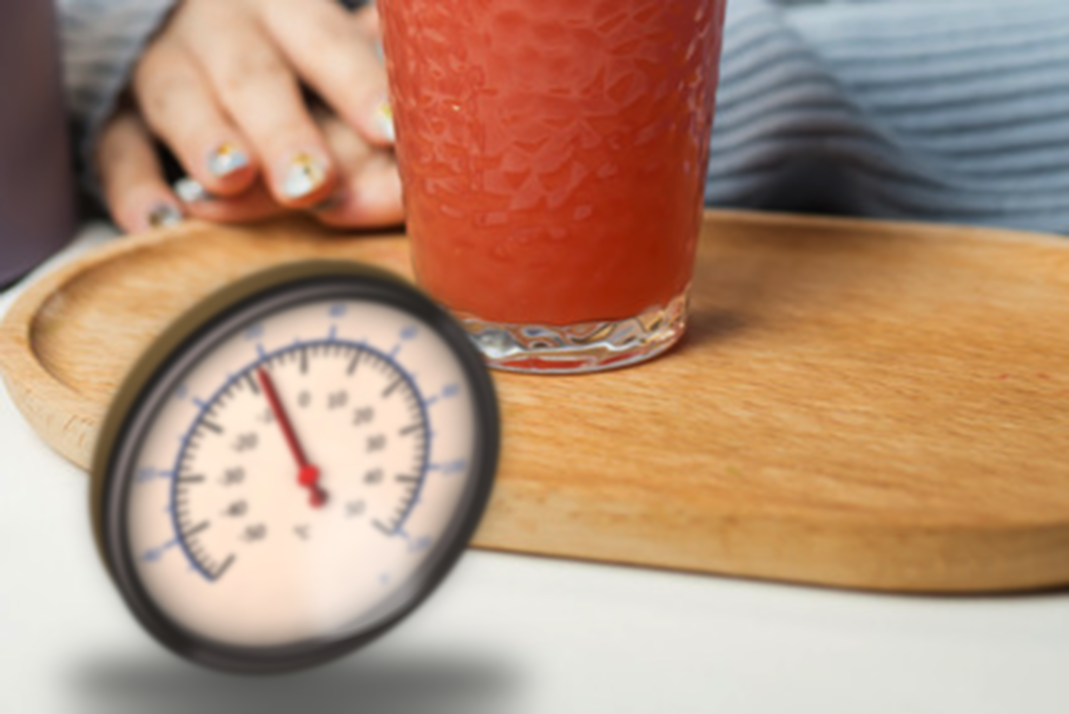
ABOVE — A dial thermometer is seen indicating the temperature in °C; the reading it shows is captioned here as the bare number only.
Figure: -8
